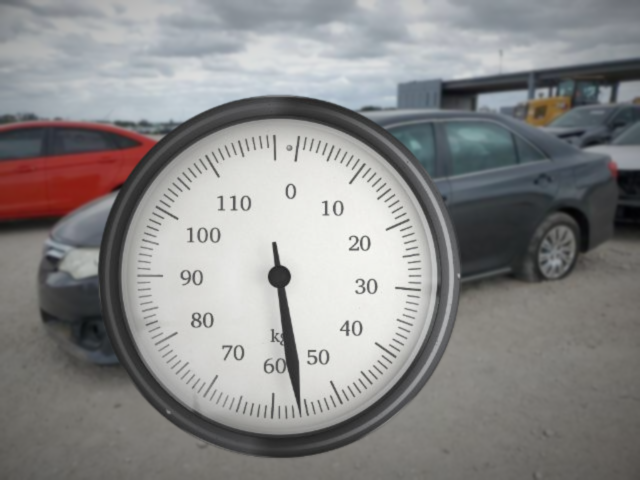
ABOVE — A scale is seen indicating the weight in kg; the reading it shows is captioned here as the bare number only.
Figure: 56
